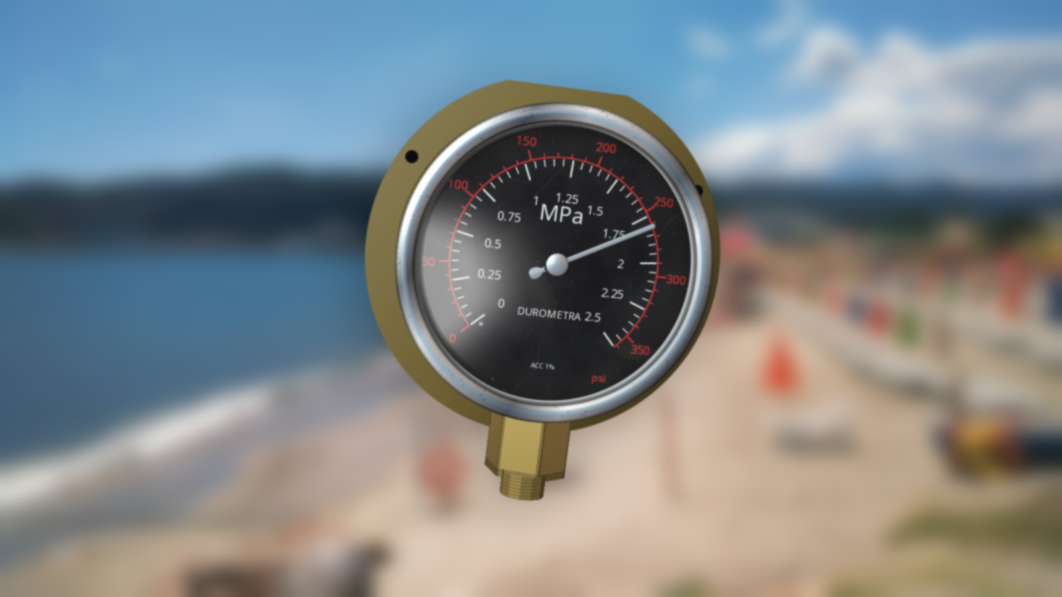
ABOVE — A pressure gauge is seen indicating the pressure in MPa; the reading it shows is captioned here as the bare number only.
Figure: 1.8
